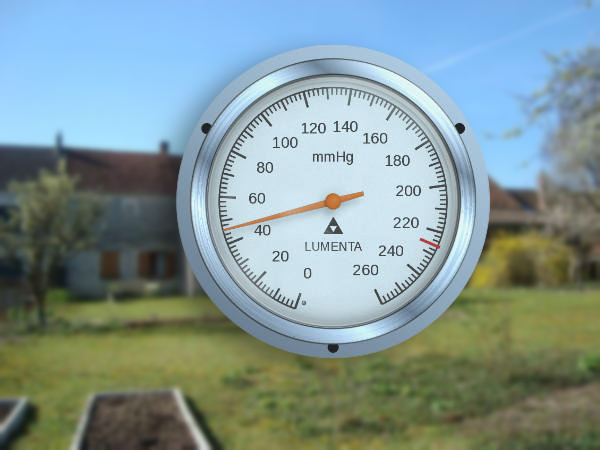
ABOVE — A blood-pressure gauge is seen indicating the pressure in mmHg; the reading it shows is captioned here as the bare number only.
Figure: 46
